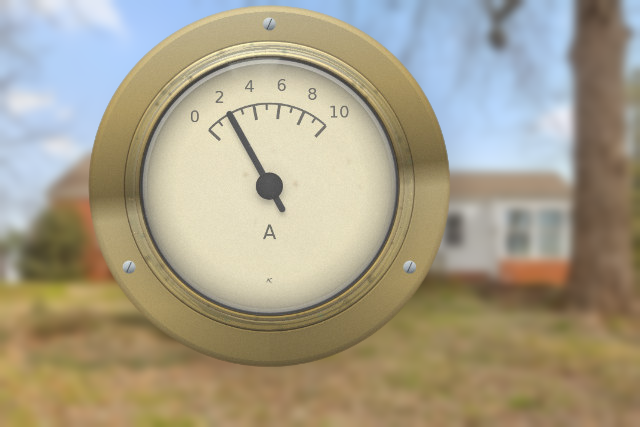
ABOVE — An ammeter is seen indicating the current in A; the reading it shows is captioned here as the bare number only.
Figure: 2
